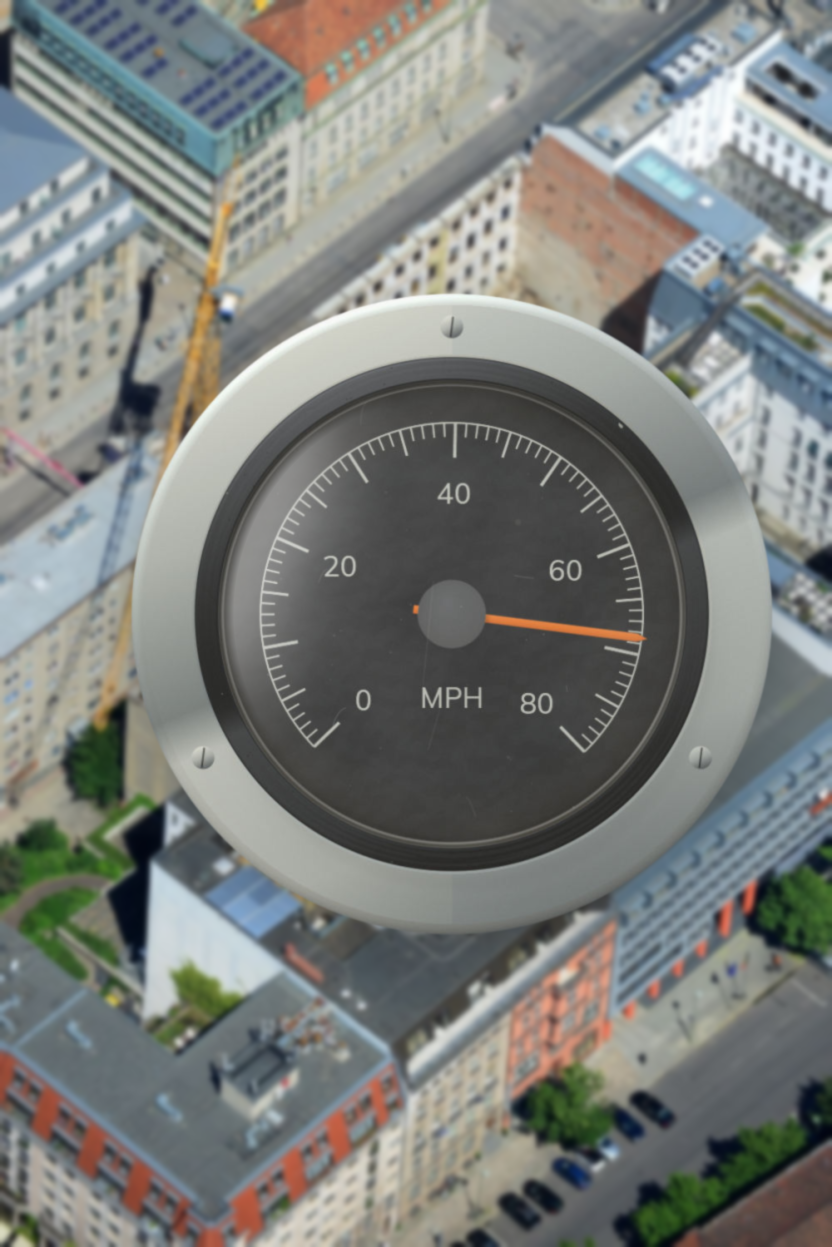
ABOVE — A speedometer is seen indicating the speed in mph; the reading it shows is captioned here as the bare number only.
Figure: 68.5
